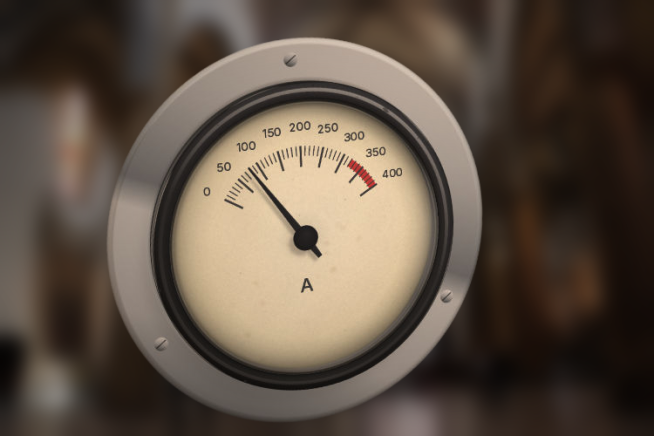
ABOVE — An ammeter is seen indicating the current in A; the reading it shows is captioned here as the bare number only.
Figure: 80
